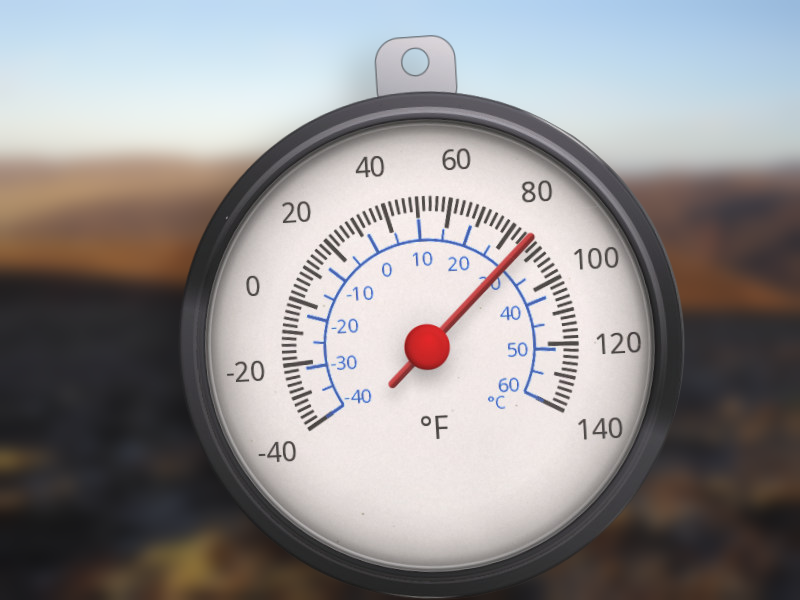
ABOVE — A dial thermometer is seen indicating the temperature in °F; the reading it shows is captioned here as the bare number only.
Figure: 86
